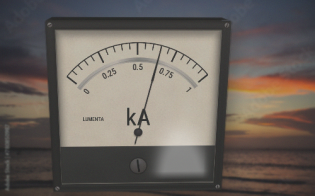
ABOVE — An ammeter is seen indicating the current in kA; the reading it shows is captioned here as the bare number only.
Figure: 0.65
